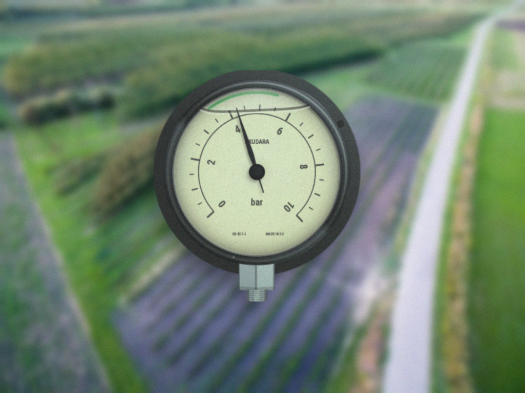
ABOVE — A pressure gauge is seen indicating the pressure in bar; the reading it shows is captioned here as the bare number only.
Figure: 4.25
